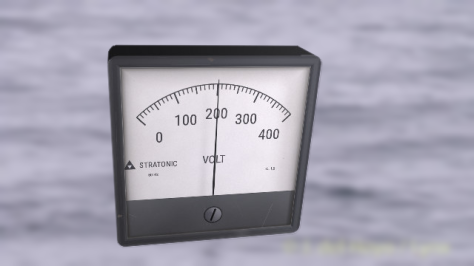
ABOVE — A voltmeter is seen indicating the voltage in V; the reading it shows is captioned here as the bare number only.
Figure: 200
